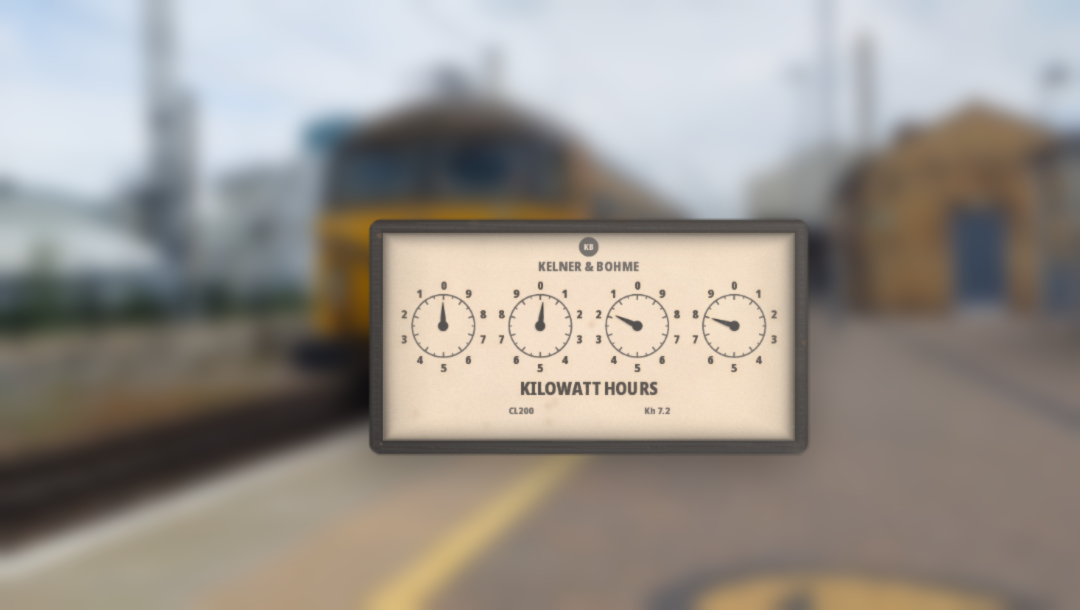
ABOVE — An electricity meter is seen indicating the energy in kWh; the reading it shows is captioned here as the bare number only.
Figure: 18
